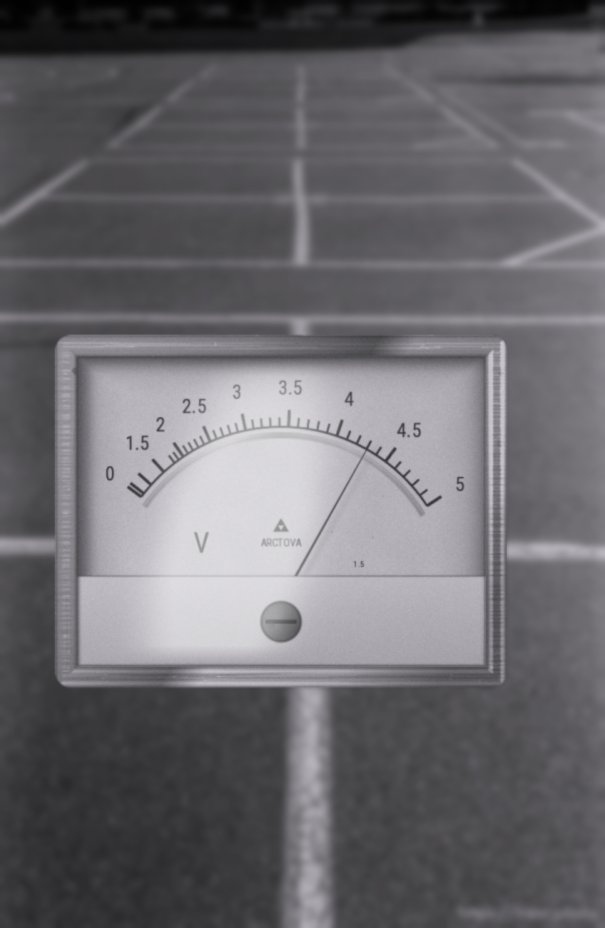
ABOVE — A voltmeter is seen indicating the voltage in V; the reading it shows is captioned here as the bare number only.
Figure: 4.3
